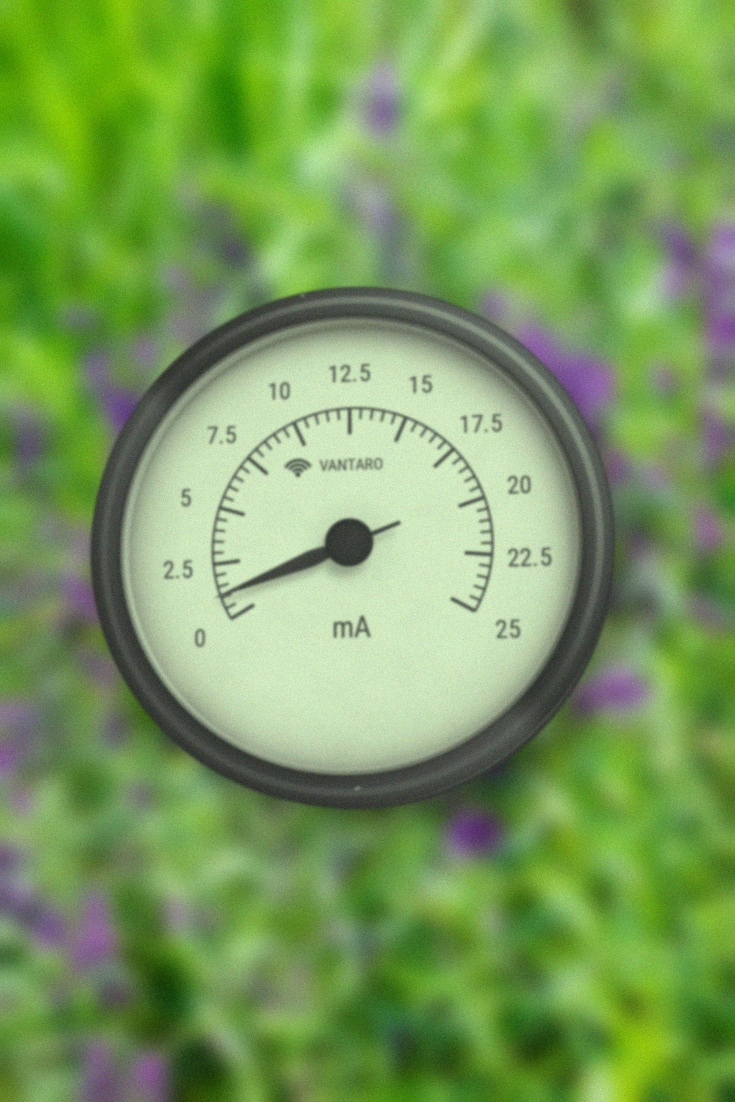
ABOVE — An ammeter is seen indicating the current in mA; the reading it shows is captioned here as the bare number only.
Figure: 1
